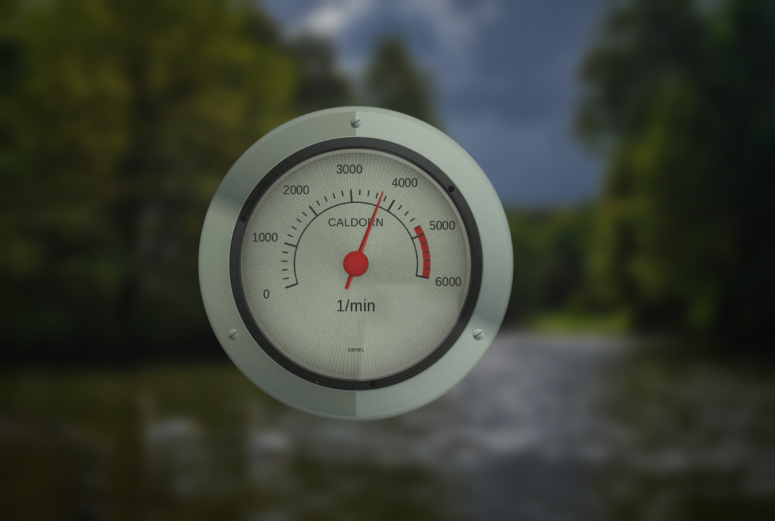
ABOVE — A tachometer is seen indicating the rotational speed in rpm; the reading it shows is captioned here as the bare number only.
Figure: 3700
